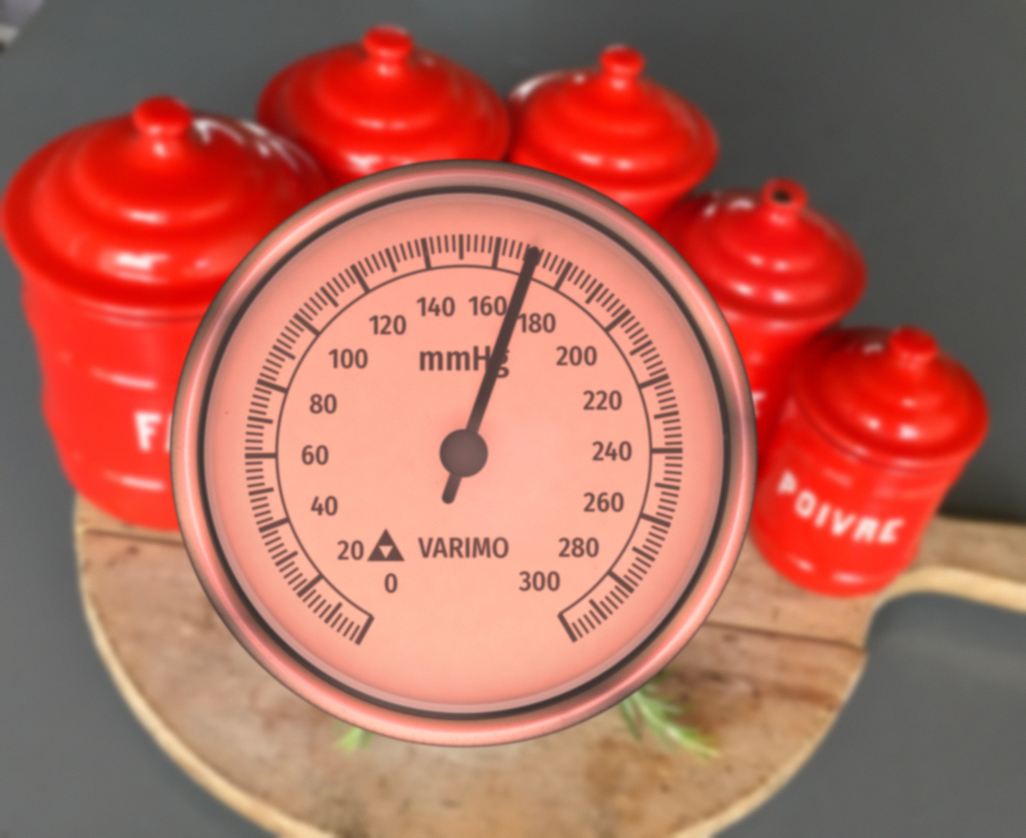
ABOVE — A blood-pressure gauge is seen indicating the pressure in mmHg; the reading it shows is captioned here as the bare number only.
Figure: 170
